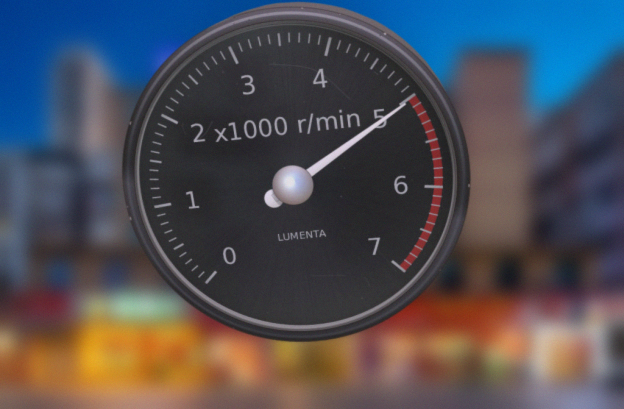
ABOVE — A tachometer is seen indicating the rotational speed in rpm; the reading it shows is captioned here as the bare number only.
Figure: 5000
